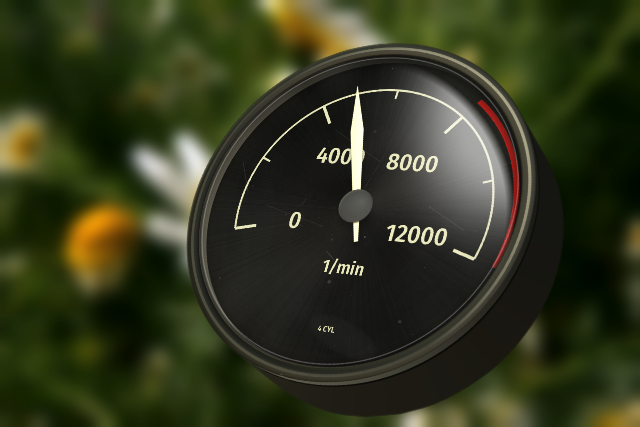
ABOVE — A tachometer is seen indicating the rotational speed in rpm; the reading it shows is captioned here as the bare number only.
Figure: 5000
